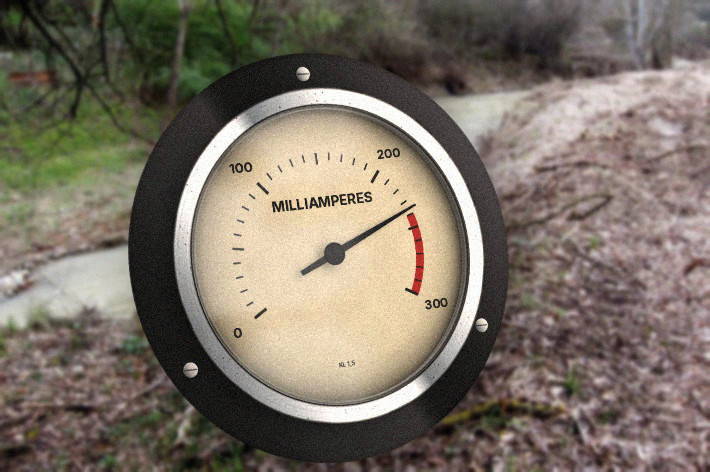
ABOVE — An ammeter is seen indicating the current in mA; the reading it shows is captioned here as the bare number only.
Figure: 235
